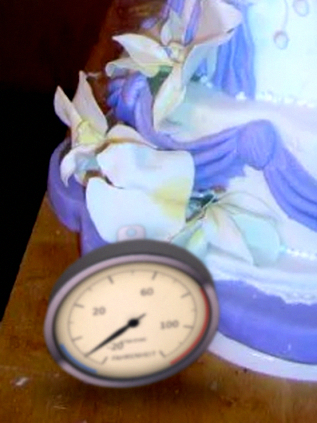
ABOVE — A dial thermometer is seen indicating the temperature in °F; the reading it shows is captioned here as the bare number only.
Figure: -10
